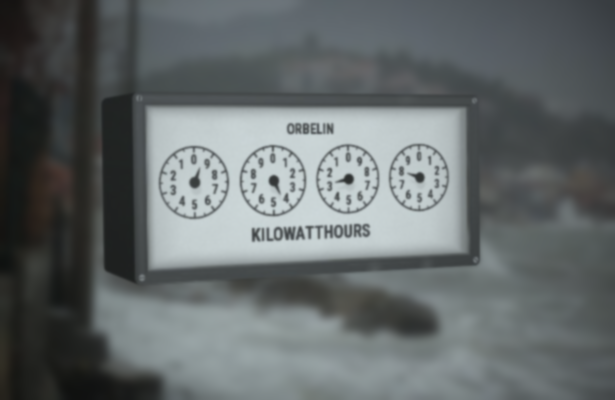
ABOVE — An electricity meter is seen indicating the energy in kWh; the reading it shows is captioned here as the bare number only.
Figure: 9428
